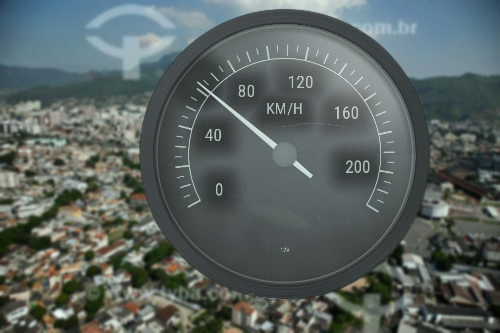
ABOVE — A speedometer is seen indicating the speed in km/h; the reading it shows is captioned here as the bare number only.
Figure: 62.5
